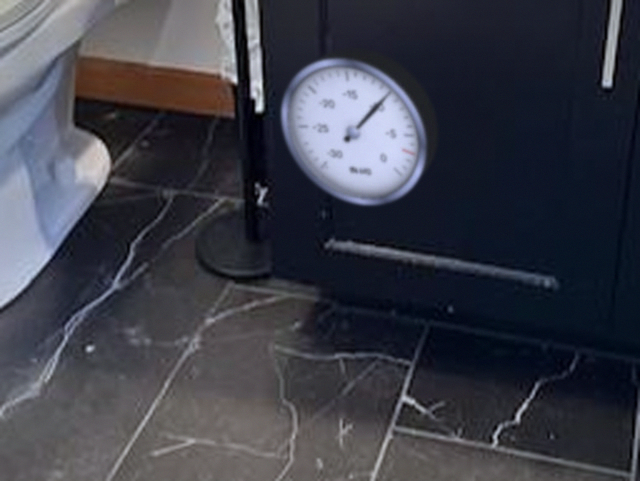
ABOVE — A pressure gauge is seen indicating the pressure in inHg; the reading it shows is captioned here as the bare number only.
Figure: -10
